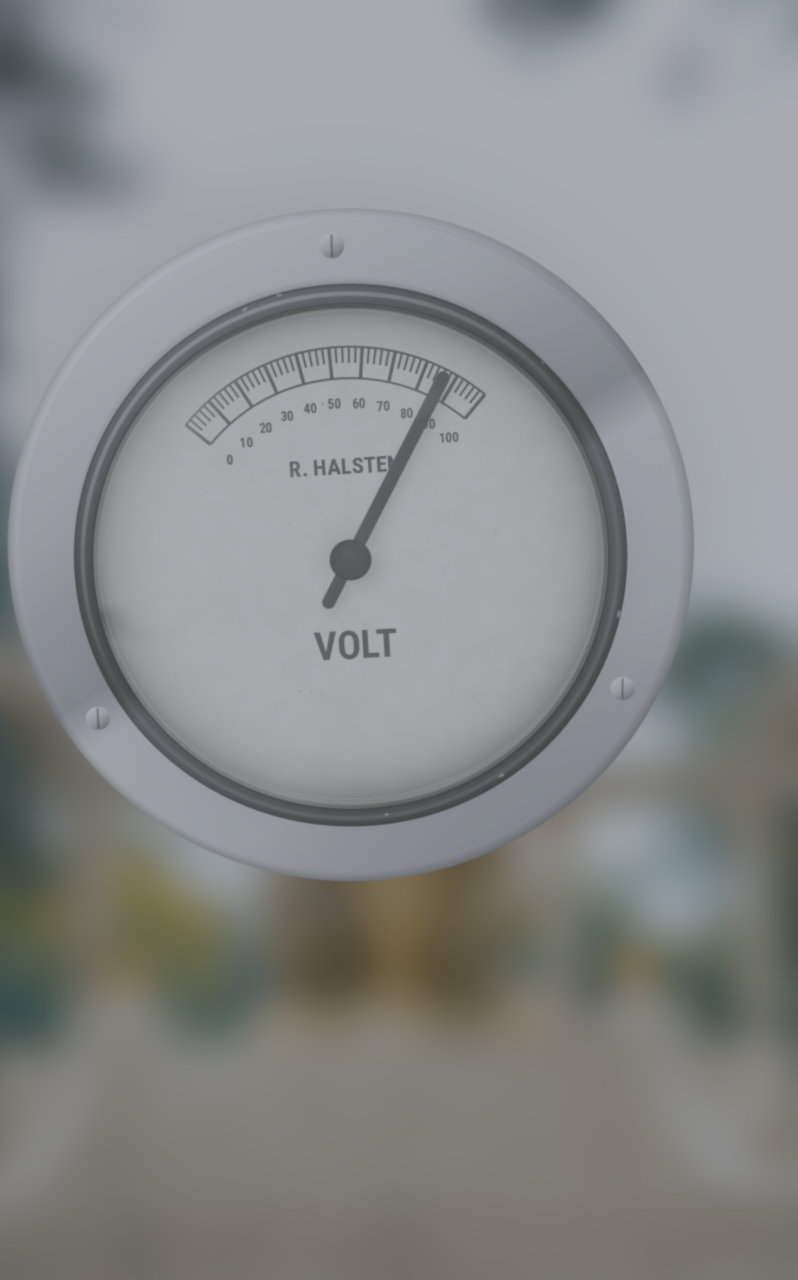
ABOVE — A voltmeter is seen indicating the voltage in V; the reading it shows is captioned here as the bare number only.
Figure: 86
